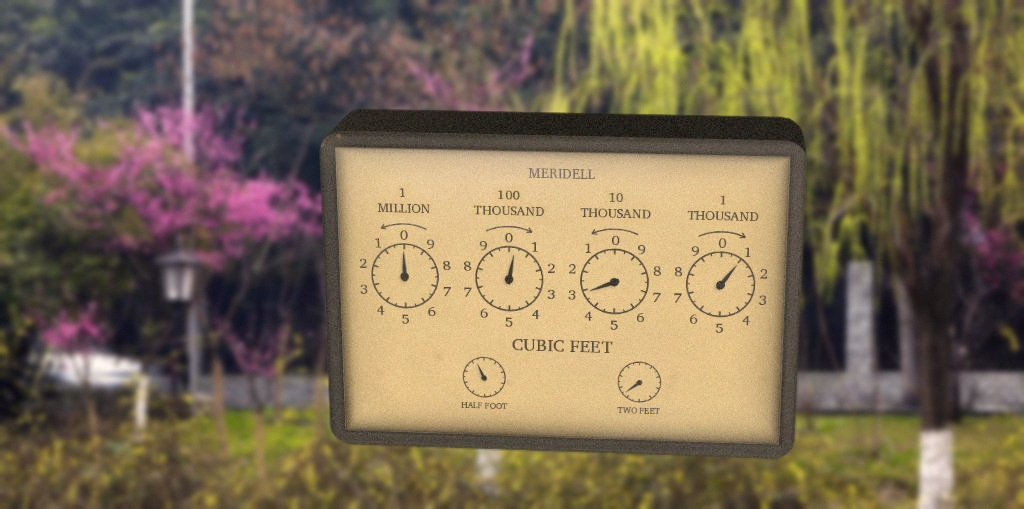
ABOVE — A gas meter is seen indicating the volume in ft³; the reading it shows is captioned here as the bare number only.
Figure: 3100
